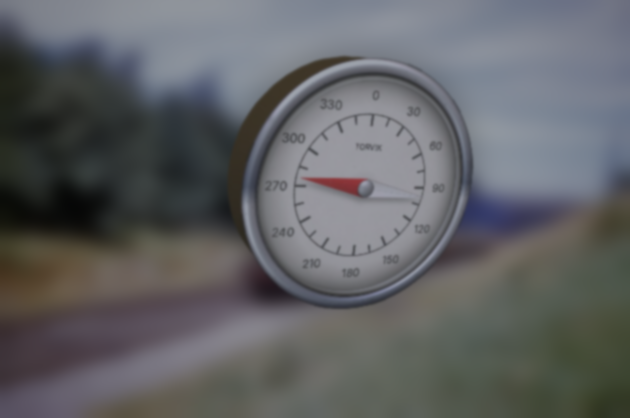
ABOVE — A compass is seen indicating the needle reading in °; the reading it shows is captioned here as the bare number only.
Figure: 277.5
